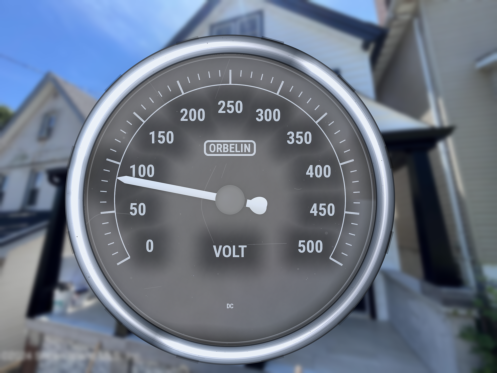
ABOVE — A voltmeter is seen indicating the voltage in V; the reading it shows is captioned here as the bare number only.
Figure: 85
